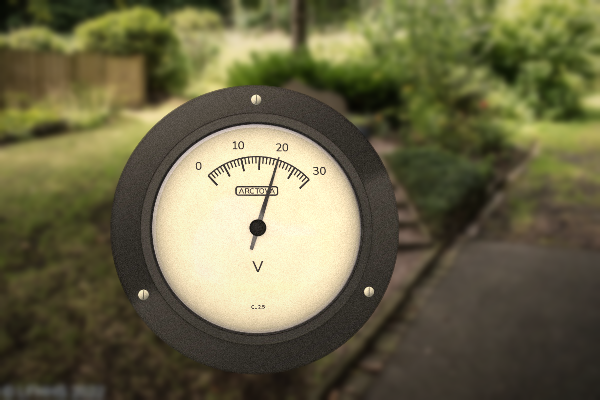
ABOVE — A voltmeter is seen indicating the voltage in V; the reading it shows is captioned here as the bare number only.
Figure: 20
